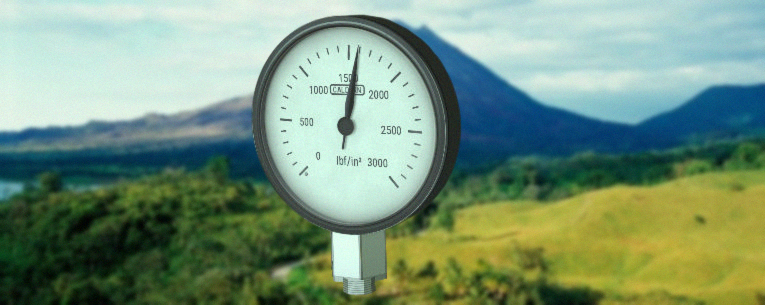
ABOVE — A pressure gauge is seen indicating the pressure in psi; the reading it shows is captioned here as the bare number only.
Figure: 1600
